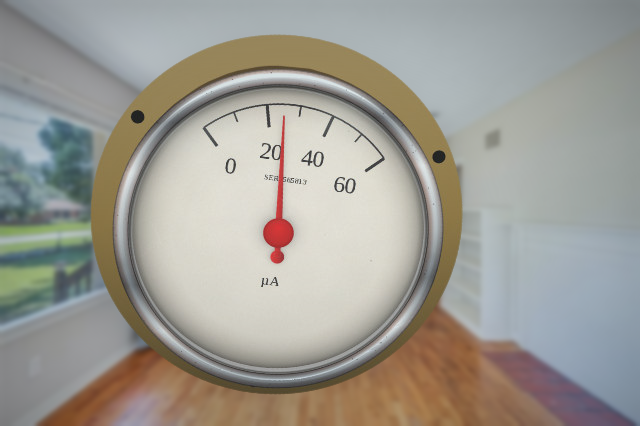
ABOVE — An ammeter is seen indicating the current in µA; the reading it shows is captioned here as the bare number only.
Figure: 25
